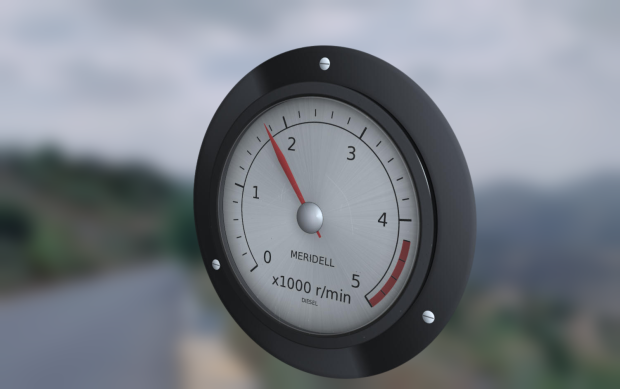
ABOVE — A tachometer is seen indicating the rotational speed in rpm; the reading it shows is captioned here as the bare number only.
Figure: 1800
